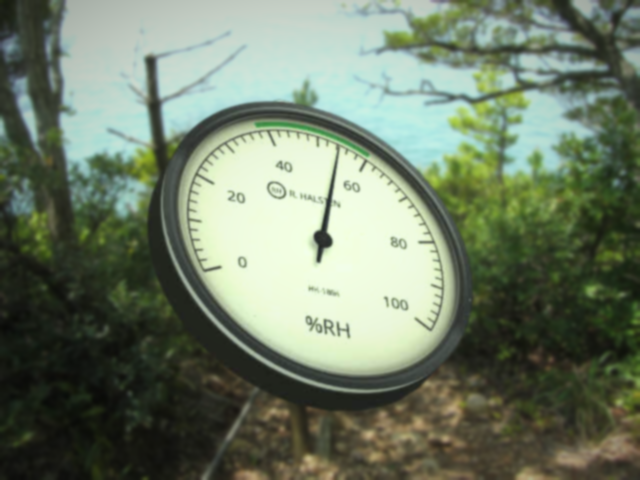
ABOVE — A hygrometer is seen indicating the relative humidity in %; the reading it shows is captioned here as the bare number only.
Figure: 54
